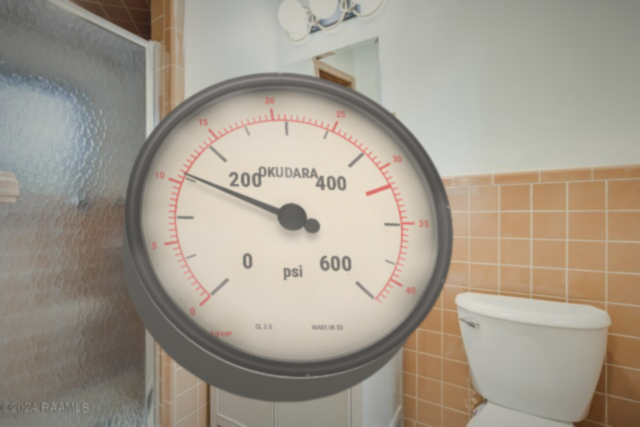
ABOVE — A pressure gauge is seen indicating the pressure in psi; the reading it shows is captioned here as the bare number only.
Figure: 150
